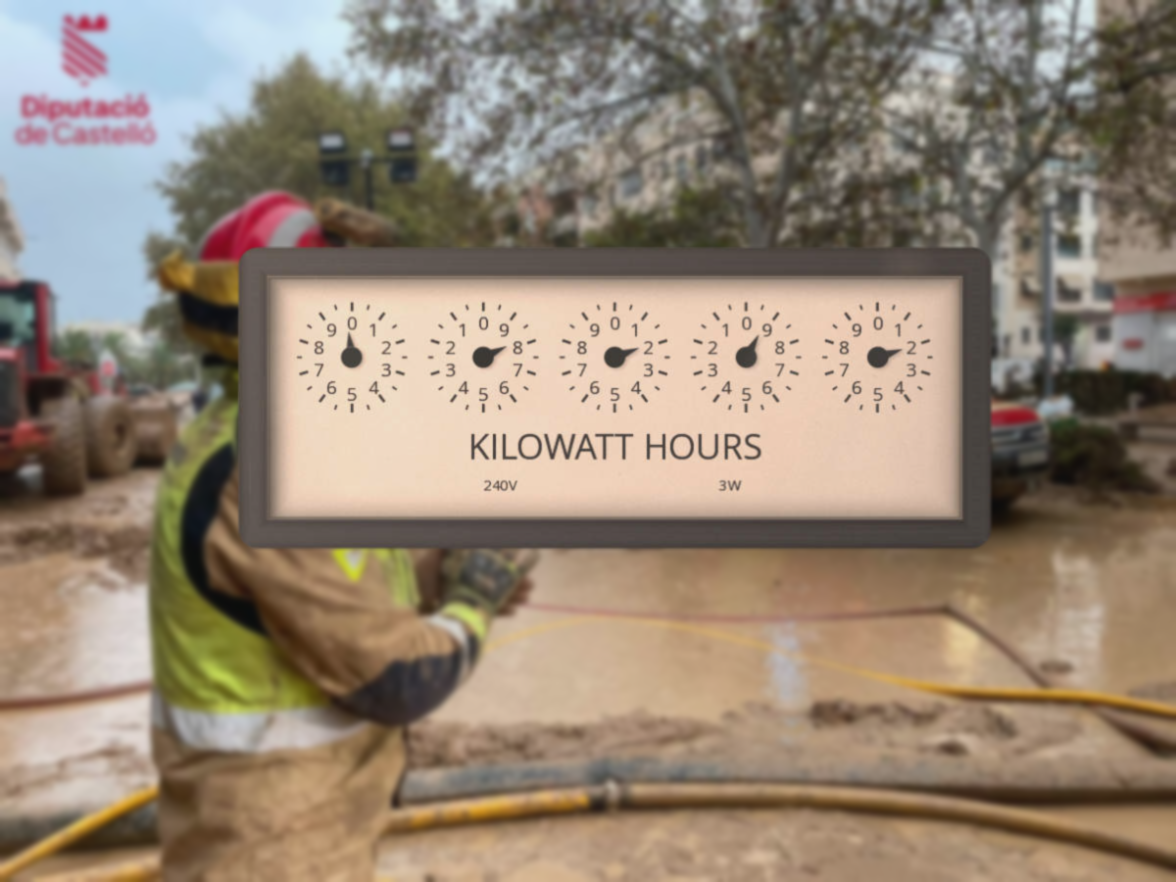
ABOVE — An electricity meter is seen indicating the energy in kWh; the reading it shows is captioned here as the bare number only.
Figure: 98192
